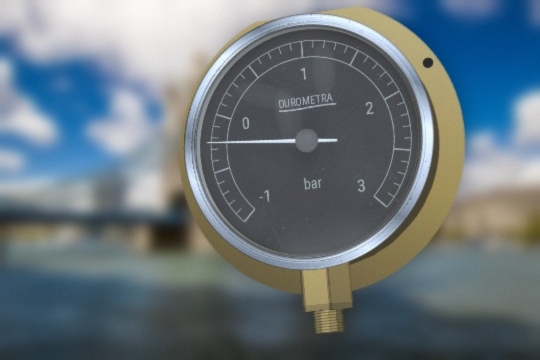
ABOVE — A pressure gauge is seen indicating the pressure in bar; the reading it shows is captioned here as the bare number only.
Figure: -0.25
